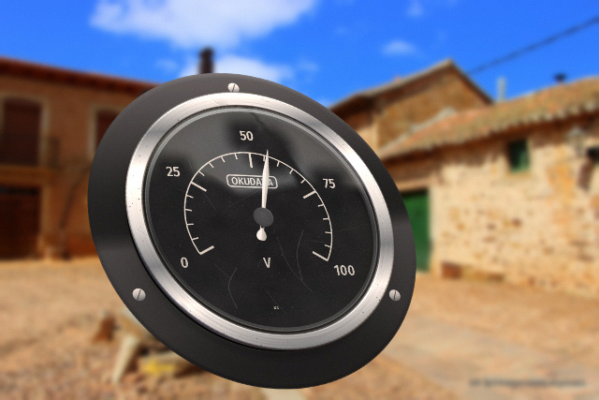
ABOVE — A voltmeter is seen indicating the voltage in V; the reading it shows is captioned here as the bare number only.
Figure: 55
